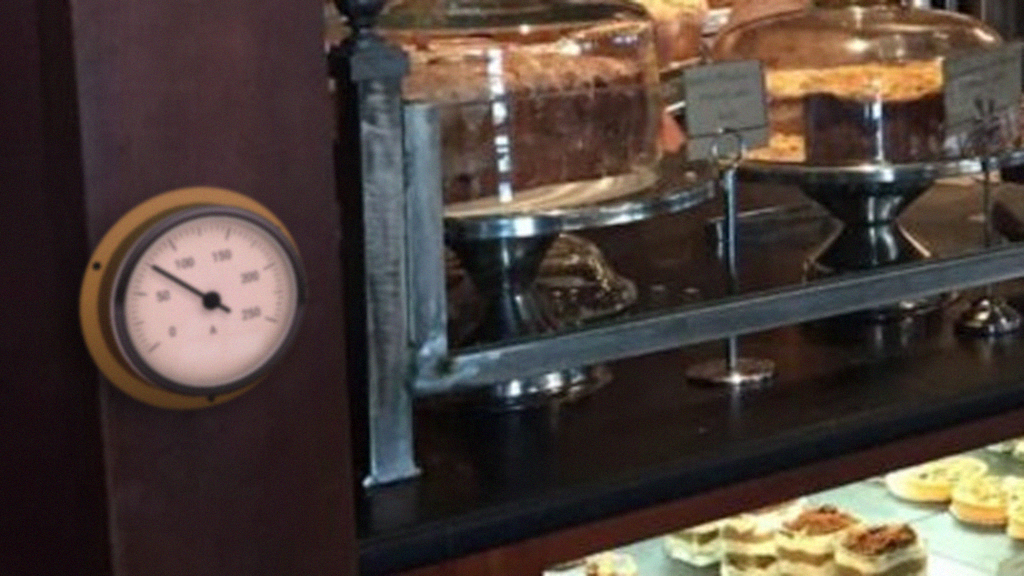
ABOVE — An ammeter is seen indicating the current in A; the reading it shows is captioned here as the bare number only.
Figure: 75
